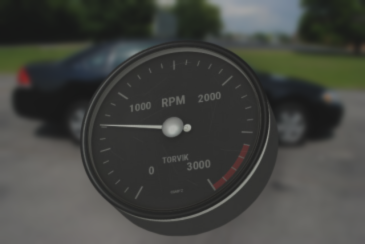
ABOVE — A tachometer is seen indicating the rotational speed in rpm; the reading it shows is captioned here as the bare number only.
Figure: 700
